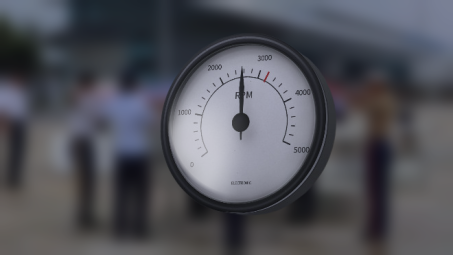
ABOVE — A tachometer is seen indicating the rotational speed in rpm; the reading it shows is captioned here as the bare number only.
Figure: 2600
